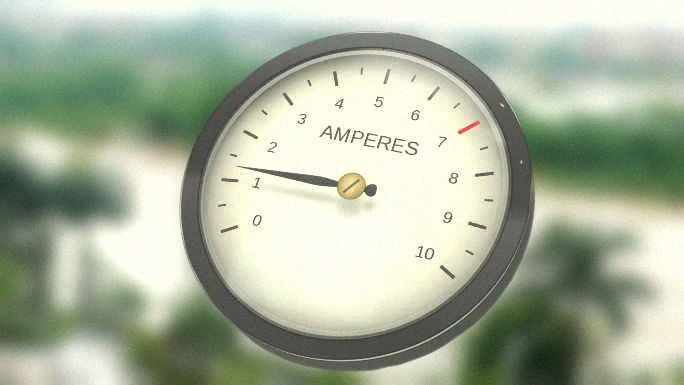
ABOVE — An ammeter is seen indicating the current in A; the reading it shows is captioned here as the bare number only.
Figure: 1.25
